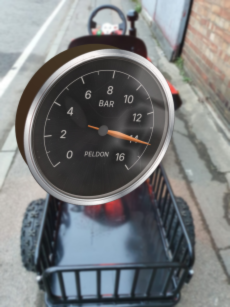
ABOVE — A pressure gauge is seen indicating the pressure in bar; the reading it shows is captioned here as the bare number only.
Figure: 14
